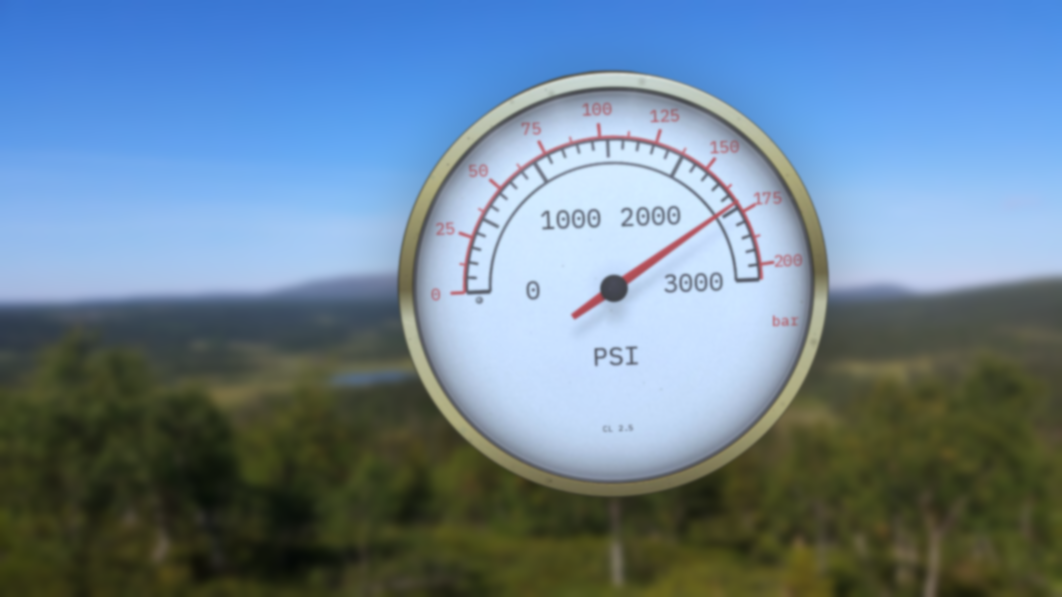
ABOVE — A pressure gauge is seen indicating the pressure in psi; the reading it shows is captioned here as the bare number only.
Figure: 2450
